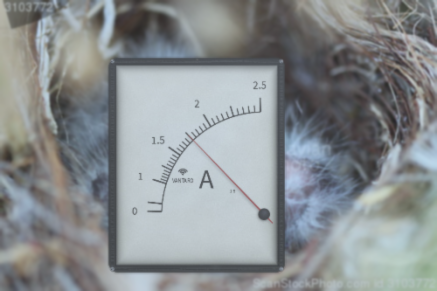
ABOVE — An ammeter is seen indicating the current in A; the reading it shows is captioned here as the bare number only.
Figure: 1.75
